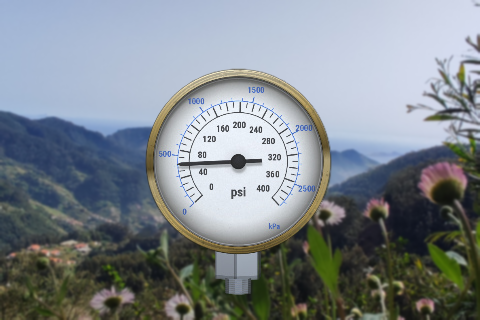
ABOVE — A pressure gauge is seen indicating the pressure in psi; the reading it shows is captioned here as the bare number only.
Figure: 60
